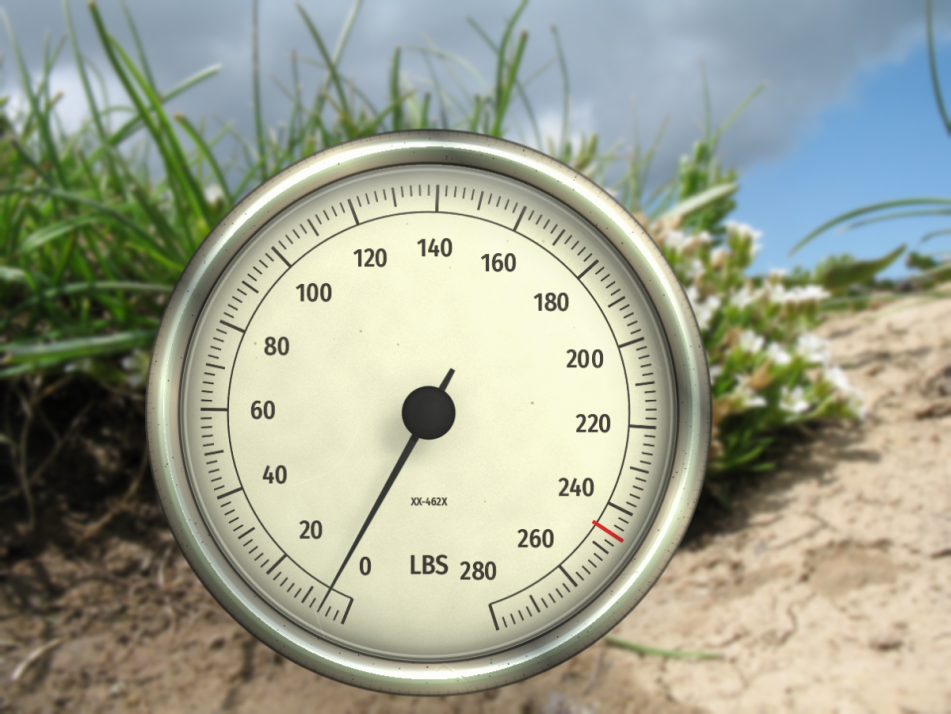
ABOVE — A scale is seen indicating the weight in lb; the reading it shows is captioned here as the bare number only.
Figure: 6
